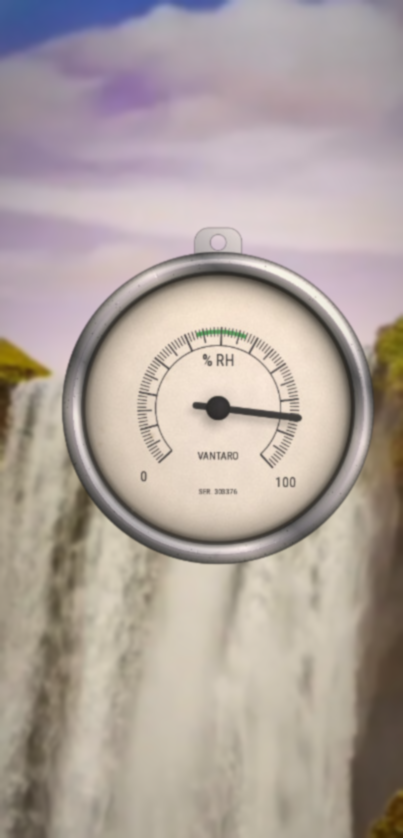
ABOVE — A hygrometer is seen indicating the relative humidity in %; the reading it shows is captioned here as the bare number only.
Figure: 85
